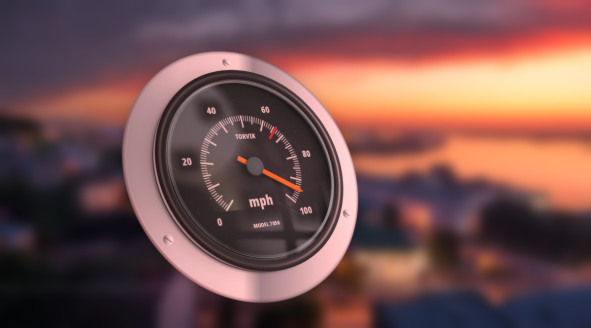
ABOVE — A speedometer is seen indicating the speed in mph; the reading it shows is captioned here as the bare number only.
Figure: 95
